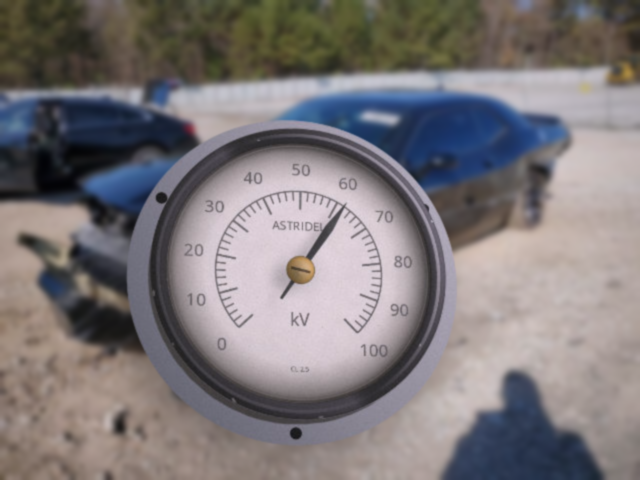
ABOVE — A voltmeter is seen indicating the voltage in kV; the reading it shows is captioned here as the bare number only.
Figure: 62
